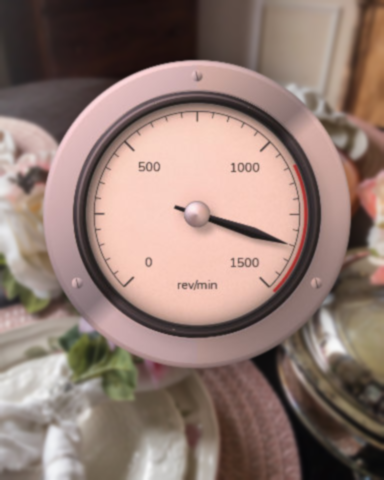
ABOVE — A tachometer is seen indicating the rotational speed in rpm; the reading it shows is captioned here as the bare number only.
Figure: 1350
